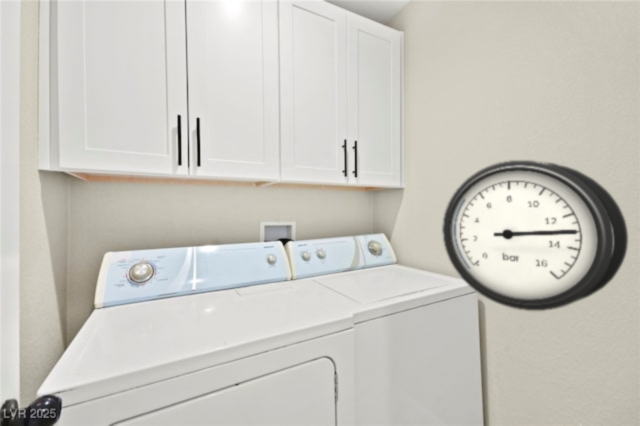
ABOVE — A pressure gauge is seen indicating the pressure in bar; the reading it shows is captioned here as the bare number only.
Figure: 13
